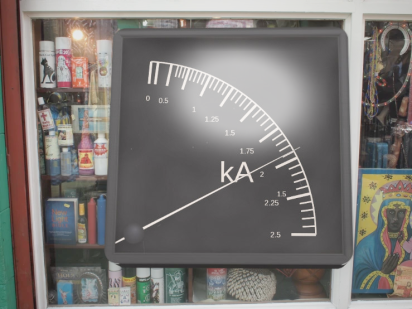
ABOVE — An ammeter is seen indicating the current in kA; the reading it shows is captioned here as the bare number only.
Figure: 1.95
